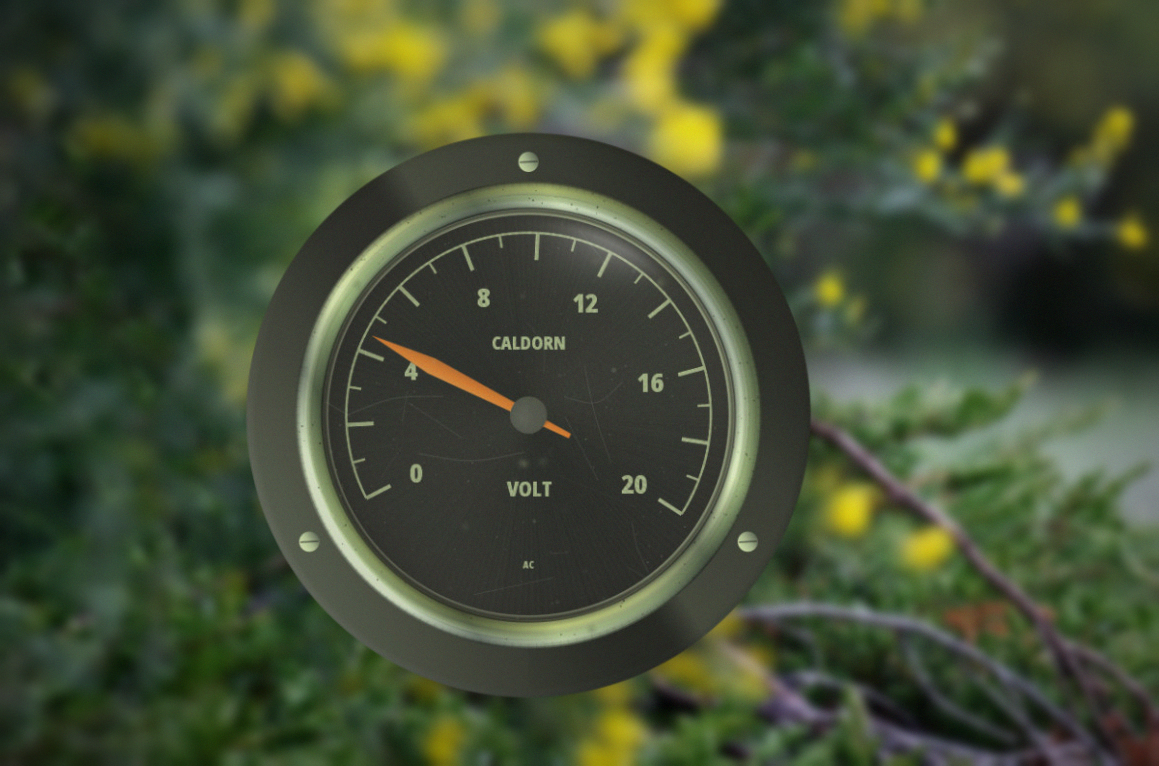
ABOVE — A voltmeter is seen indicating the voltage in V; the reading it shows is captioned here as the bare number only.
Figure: 4.5
